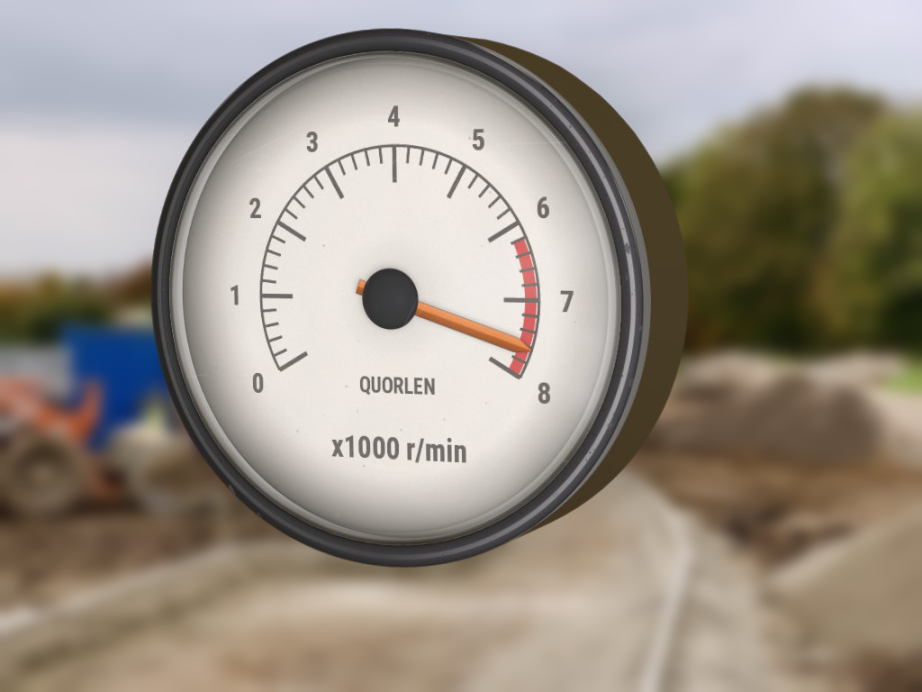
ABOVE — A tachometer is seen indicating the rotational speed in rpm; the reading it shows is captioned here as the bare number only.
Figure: 7600
